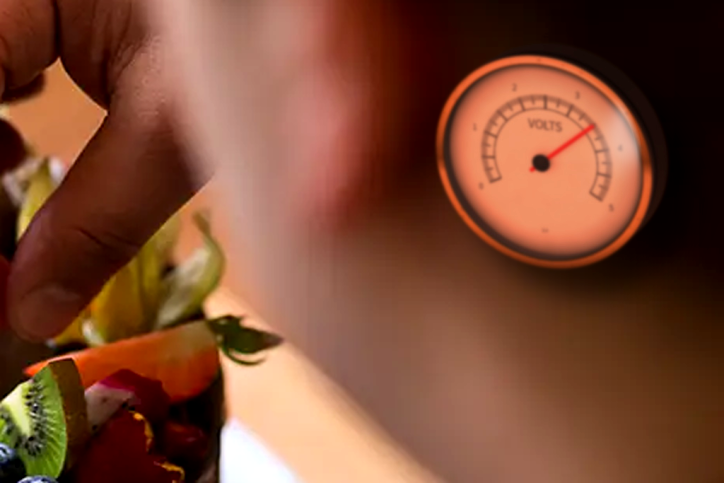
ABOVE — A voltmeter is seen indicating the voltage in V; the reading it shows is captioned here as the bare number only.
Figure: 3.5
